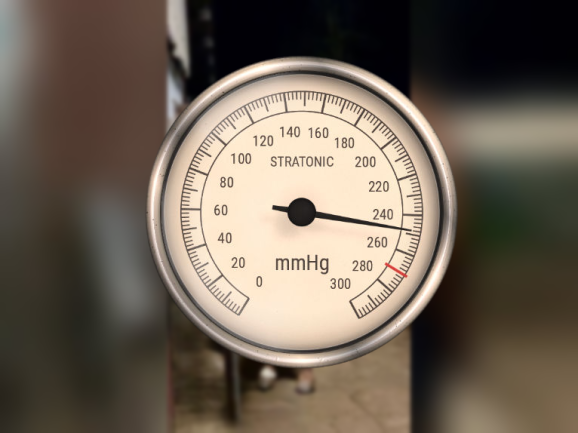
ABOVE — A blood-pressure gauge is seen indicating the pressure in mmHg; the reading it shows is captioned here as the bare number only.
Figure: 248
